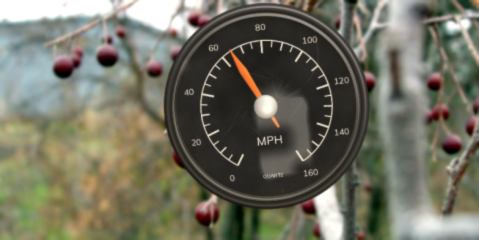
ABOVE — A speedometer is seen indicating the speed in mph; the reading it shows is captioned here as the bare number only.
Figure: 65
